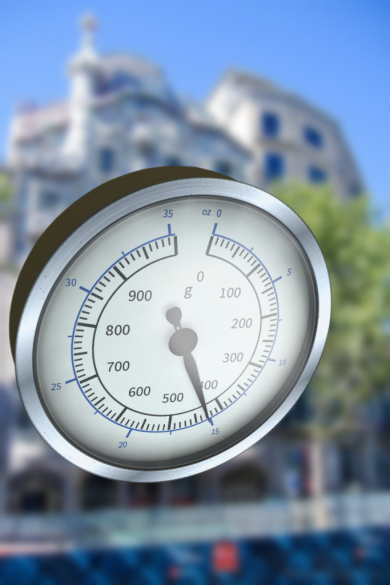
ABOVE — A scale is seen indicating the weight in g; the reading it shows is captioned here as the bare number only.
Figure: 430
